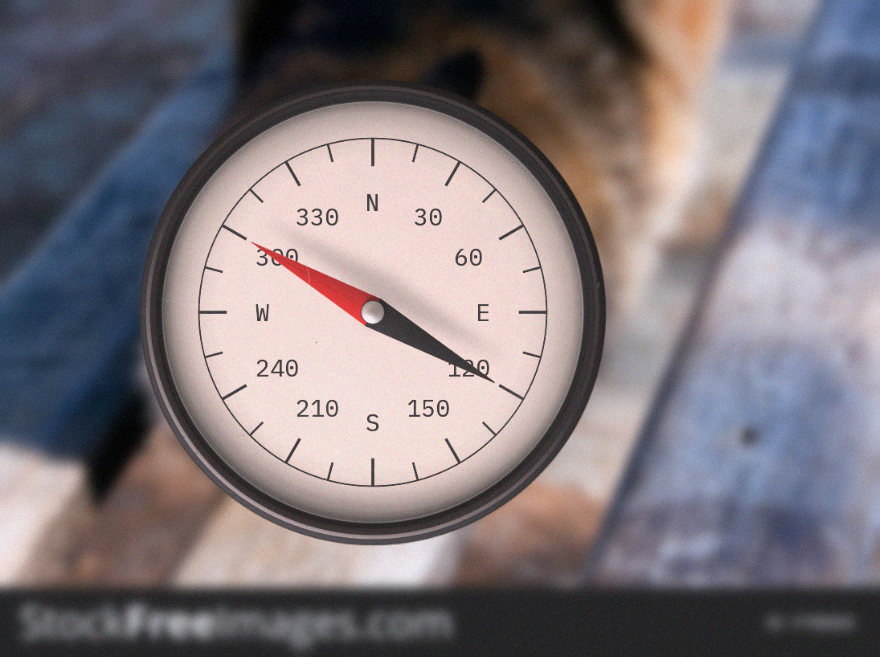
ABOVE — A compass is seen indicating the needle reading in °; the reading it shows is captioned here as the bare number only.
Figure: 300
